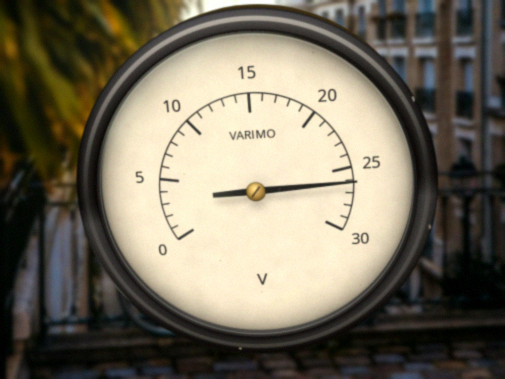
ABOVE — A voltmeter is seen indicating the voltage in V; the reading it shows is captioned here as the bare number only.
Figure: 26
